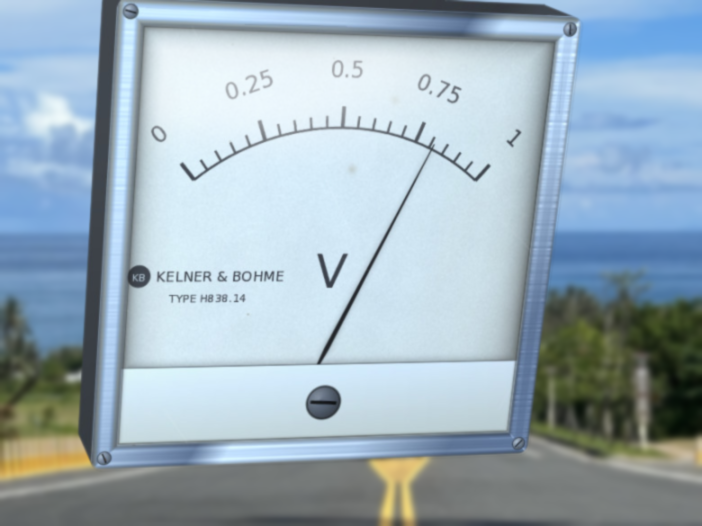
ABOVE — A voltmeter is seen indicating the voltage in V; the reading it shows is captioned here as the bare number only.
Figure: 0.8
